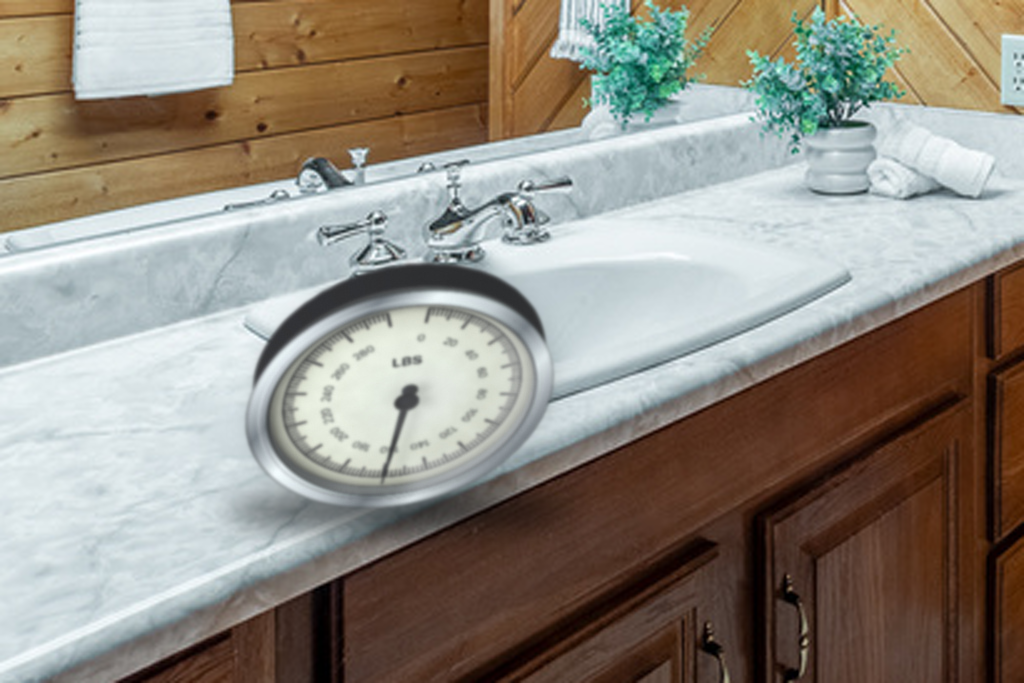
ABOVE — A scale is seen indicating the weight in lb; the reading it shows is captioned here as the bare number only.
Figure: 160
